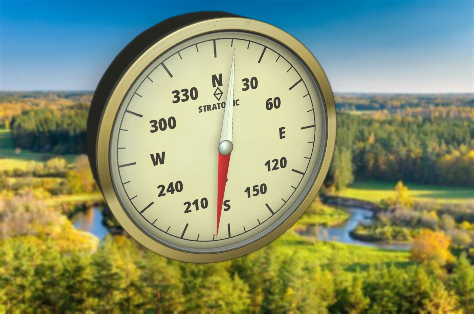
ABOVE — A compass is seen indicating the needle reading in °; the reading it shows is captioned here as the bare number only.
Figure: 190
